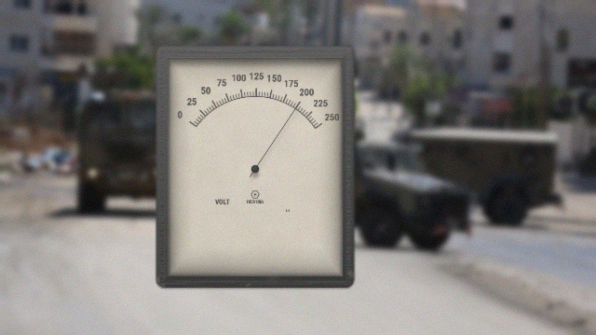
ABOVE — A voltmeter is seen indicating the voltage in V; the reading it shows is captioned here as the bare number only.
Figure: 200
